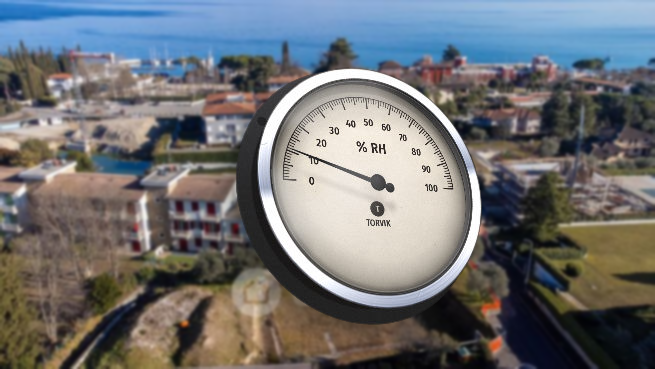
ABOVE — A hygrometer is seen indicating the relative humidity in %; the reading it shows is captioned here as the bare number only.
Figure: 10
